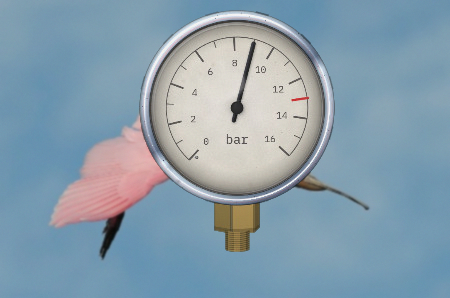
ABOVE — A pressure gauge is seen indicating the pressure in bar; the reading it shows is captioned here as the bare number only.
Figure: 9
